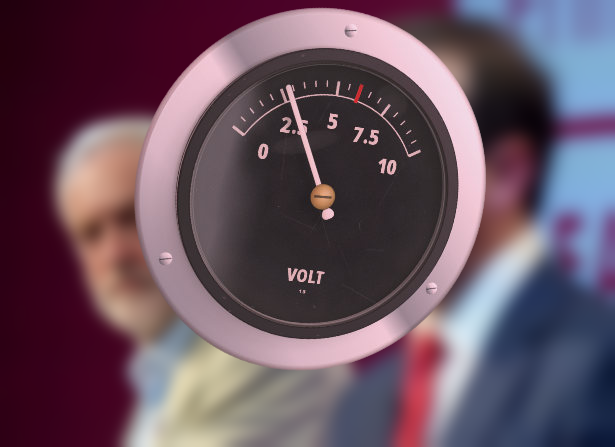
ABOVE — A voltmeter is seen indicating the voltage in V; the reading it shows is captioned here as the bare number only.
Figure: 2.75
